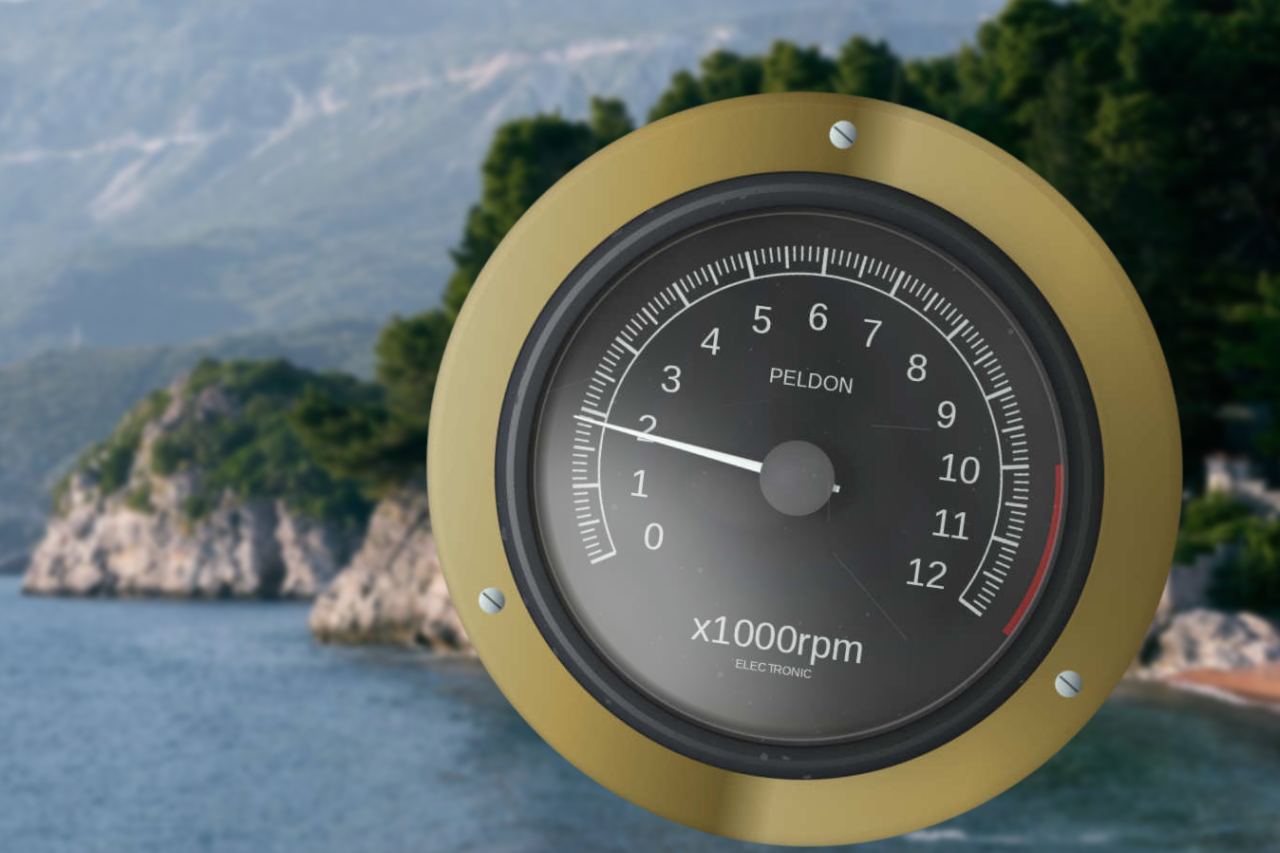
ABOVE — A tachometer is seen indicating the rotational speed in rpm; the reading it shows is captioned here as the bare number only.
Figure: 1900
